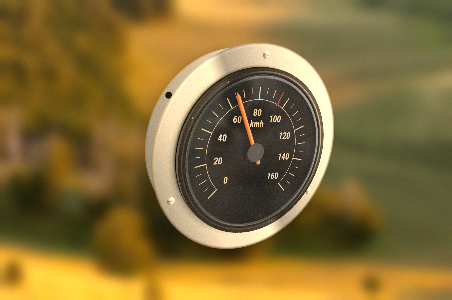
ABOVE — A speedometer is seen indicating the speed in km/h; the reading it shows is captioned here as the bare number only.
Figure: 65
